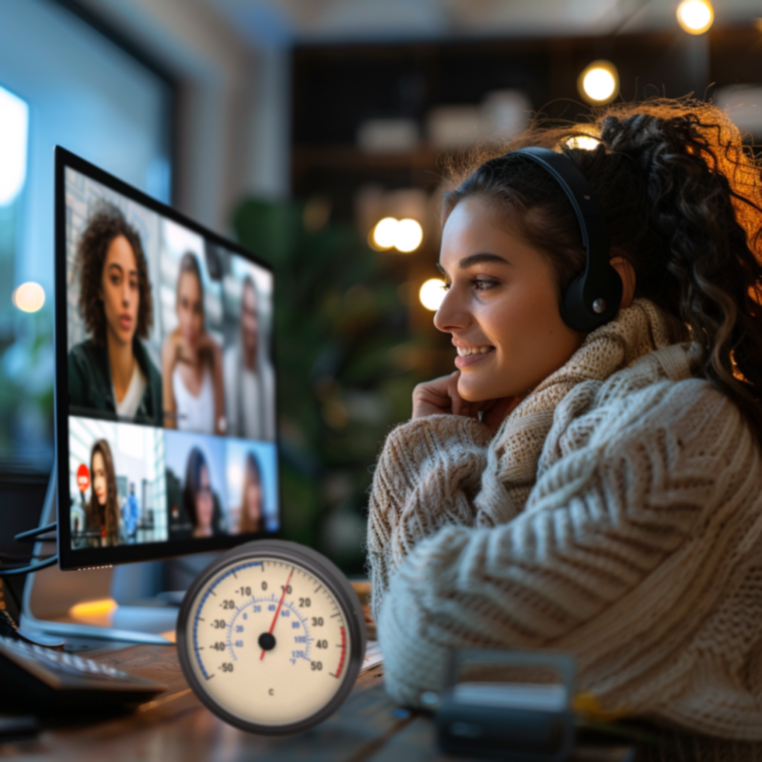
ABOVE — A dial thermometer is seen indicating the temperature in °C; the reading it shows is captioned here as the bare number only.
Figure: 10
